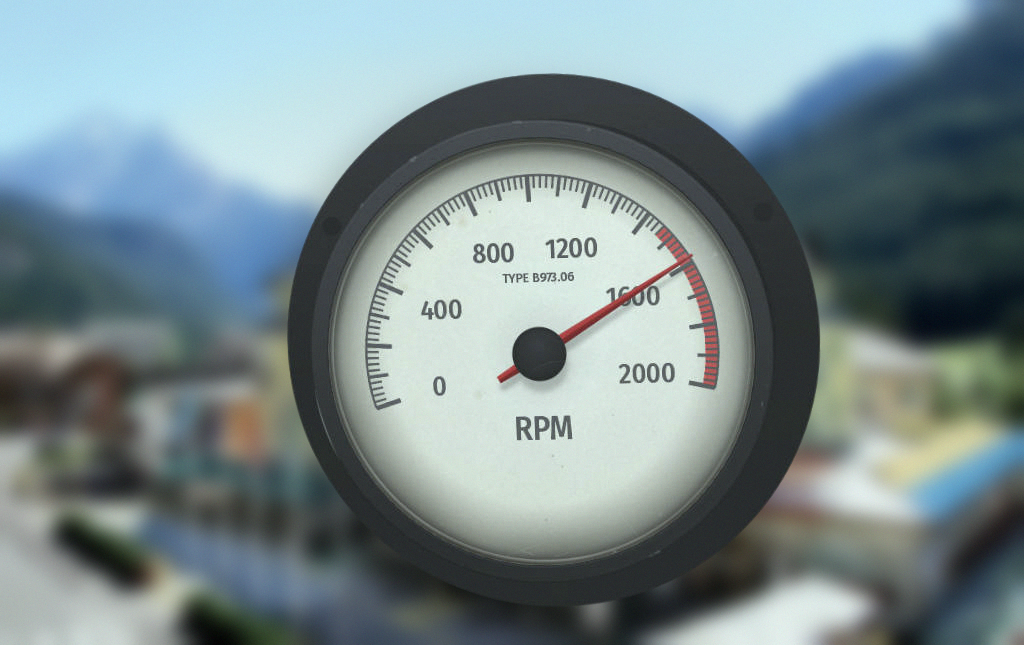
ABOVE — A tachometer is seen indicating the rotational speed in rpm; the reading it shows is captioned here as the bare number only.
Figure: 1580
